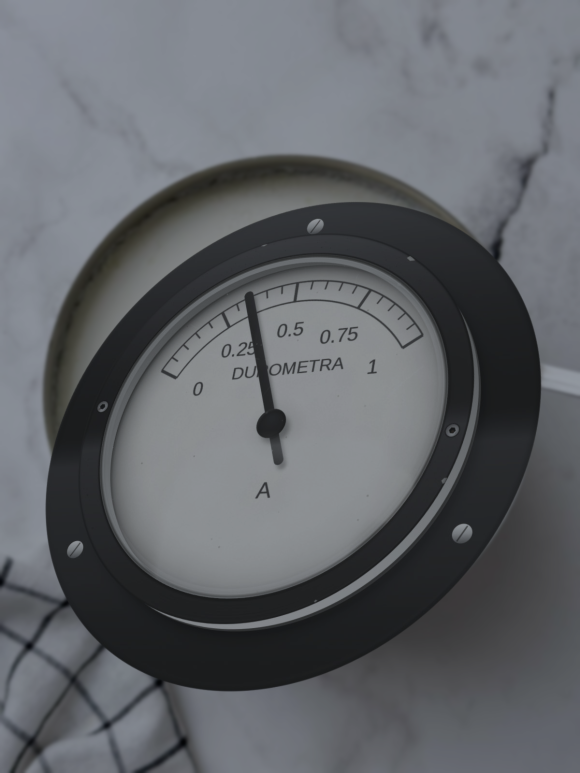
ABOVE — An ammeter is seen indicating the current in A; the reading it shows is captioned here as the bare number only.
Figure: 0.35
